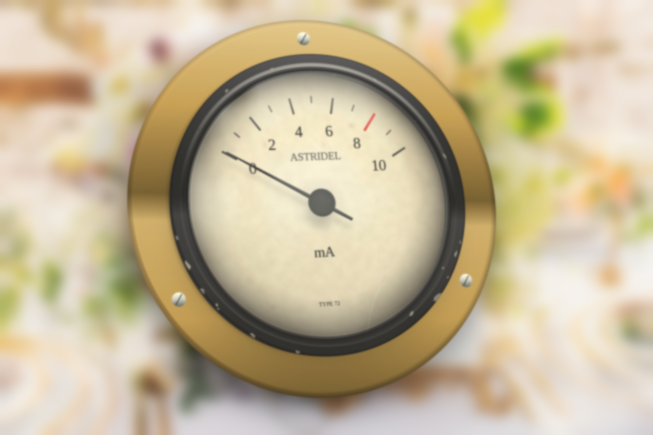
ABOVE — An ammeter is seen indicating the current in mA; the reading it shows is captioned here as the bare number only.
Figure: 0
